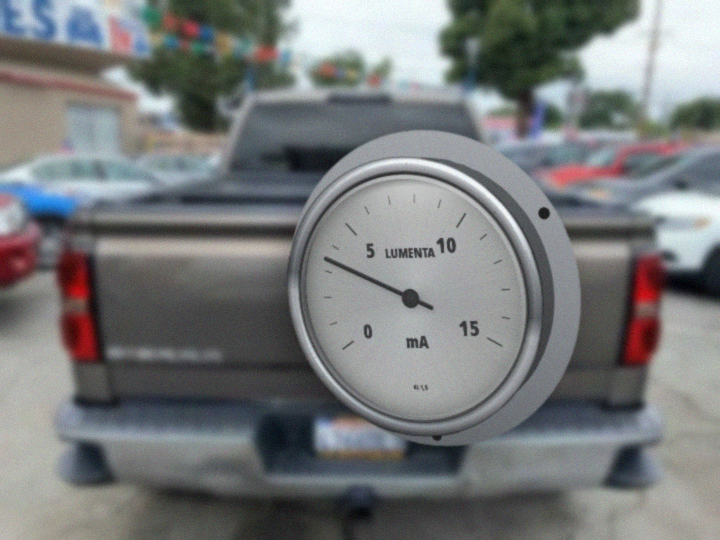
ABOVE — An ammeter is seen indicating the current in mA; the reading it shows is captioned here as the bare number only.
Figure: 3.5
